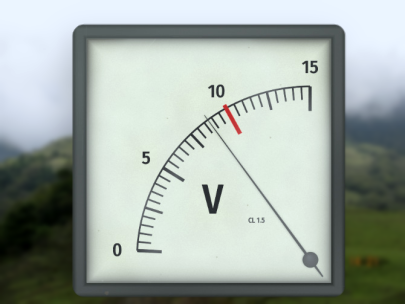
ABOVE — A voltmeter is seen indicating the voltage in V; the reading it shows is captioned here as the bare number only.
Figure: 8.75
